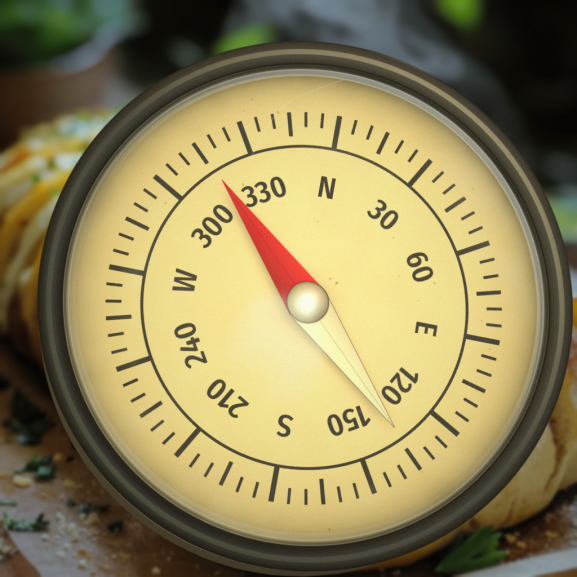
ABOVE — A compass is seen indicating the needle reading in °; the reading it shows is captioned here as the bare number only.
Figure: 315
